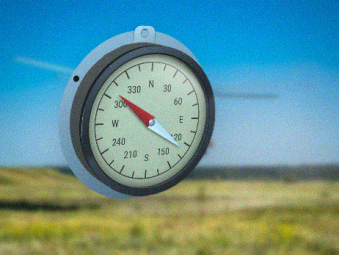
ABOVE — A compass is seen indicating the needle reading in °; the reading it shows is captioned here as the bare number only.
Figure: 307.5
